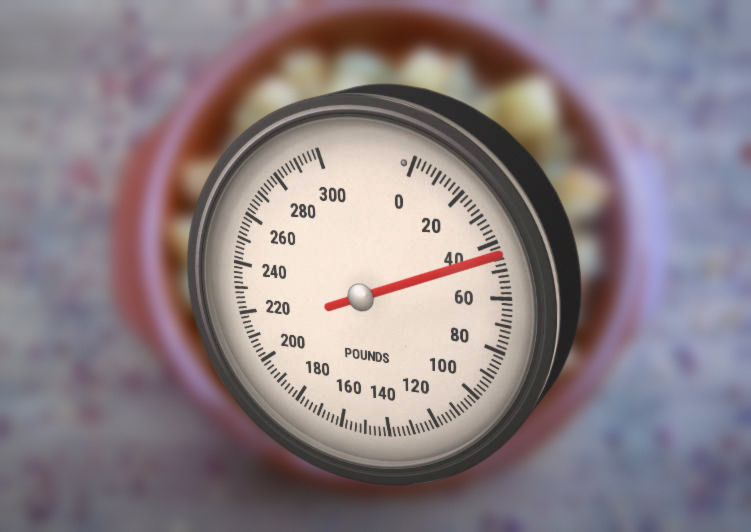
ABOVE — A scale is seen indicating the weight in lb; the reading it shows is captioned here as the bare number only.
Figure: 44
